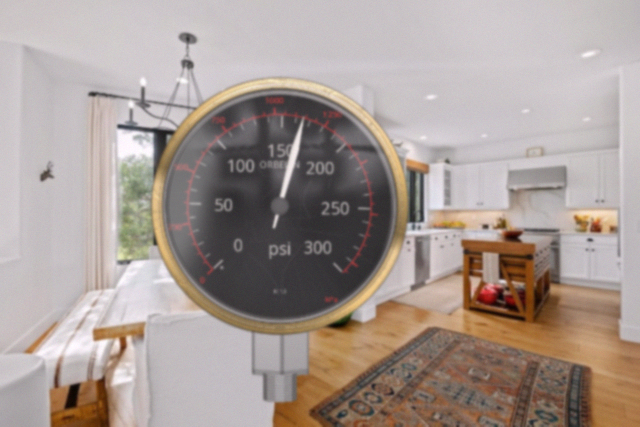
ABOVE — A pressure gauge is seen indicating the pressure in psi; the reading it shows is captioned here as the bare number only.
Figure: 165
